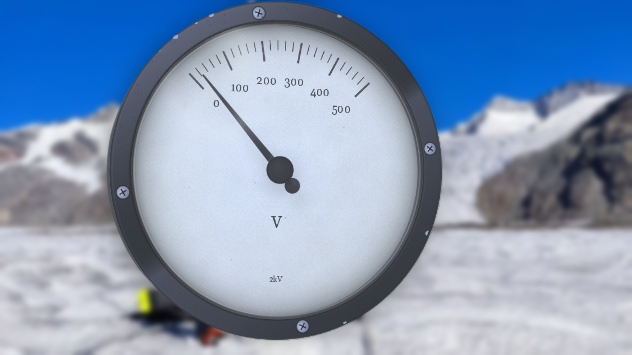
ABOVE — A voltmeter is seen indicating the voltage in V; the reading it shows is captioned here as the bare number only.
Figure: 20
